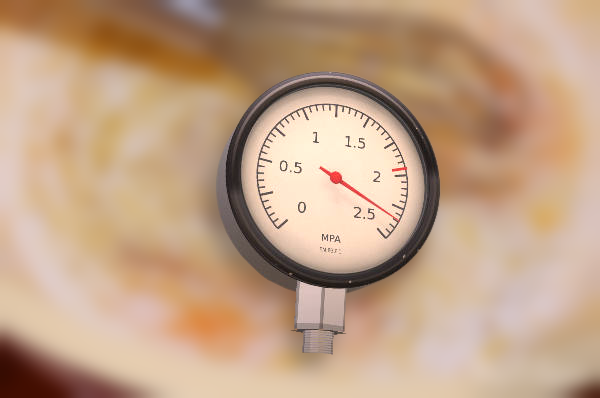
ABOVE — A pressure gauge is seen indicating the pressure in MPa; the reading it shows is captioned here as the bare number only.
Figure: 2.35
